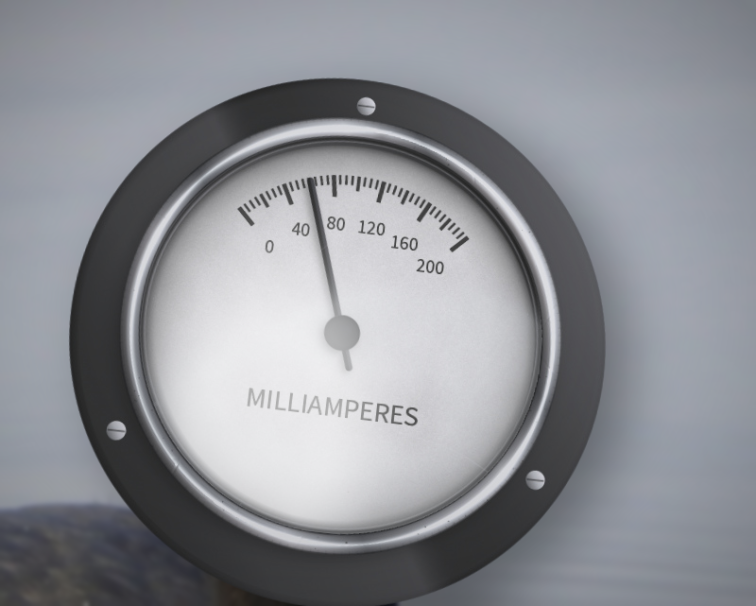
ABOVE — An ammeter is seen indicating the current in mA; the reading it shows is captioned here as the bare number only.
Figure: 60
